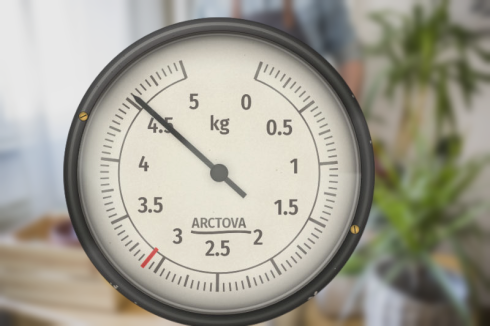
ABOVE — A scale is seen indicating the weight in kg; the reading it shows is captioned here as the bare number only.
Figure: 4.55
